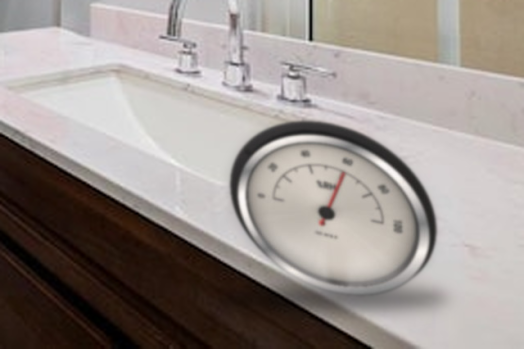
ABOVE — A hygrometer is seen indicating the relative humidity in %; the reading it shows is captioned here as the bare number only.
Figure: 60
